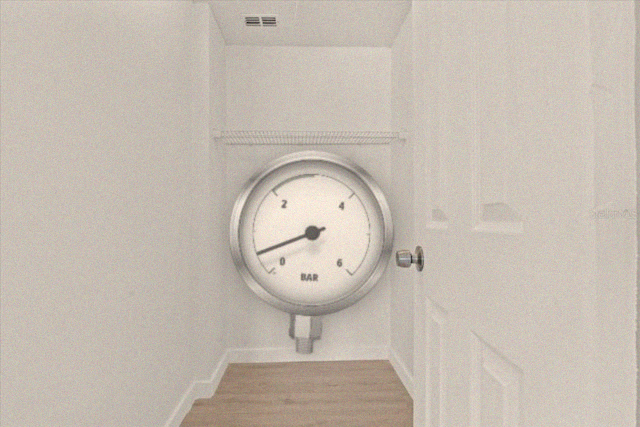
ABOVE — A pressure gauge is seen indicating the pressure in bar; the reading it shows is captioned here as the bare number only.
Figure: 0.5
